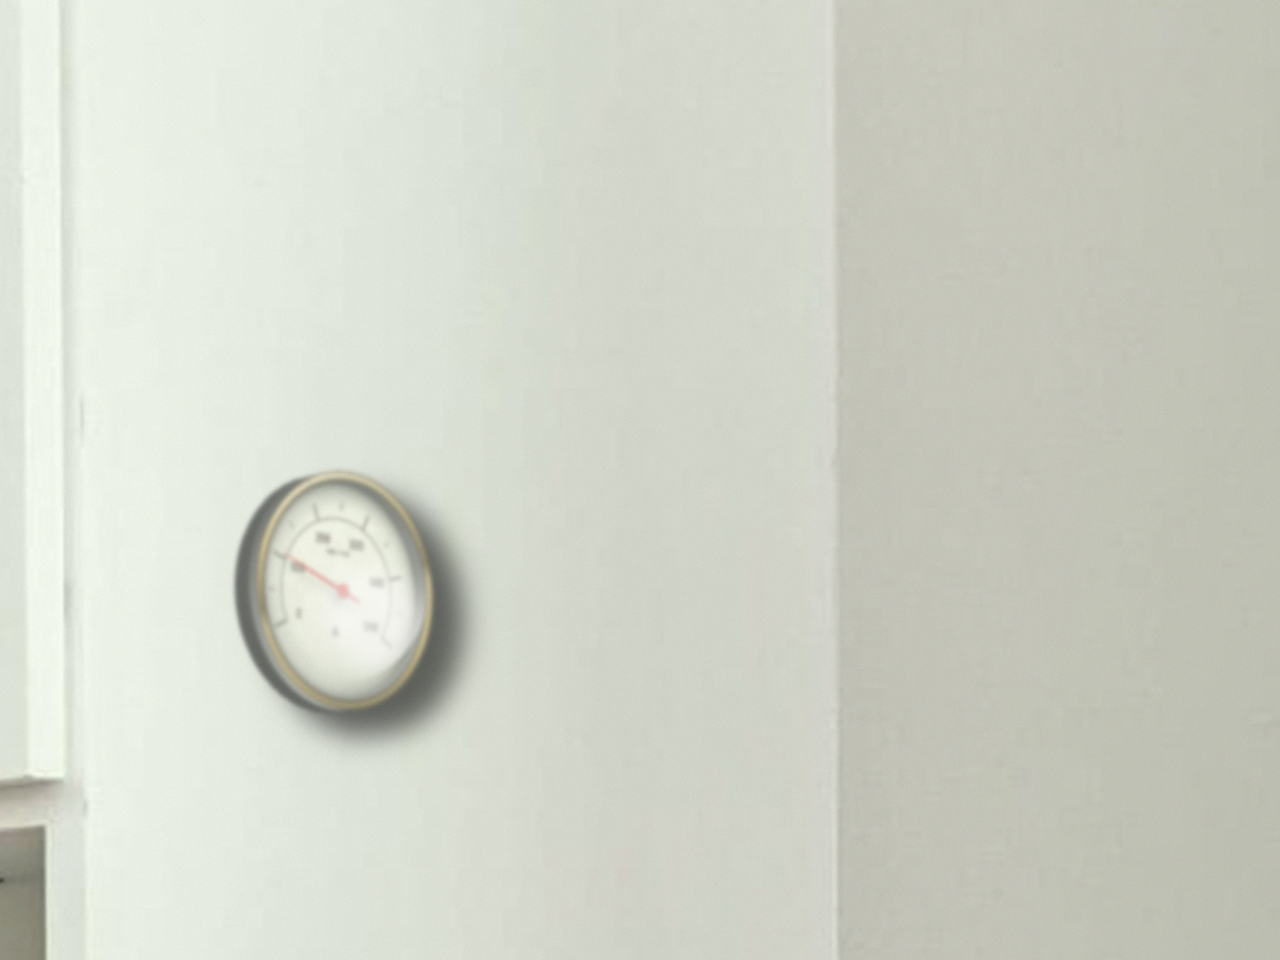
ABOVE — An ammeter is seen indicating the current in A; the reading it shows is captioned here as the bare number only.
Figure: 100
